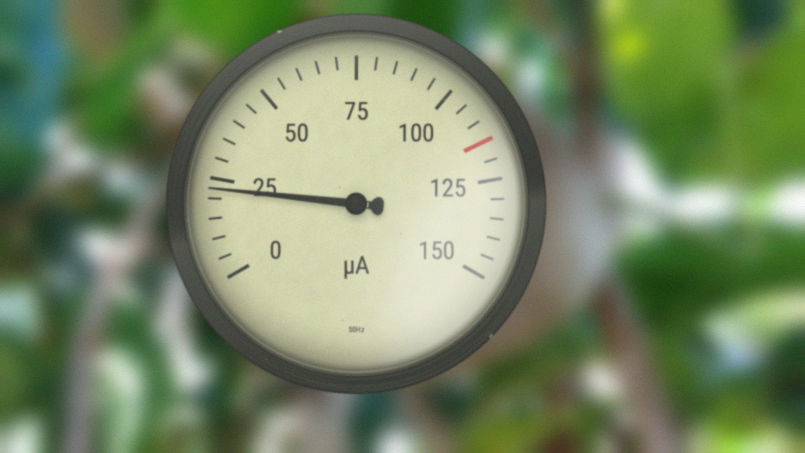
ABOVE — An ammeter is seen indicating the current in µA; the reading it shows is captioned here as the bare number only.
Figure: 22.5
